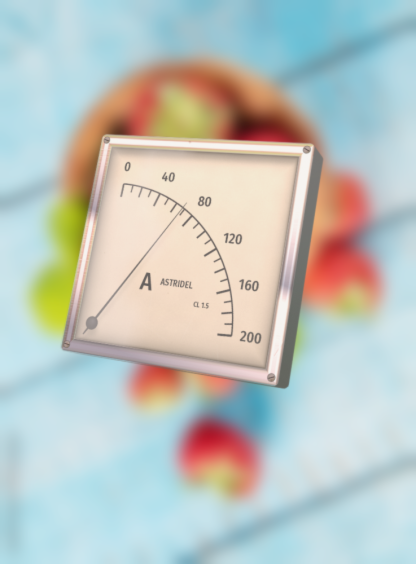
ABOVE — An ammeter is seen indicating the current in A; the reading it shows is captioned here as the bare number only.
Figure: 70
